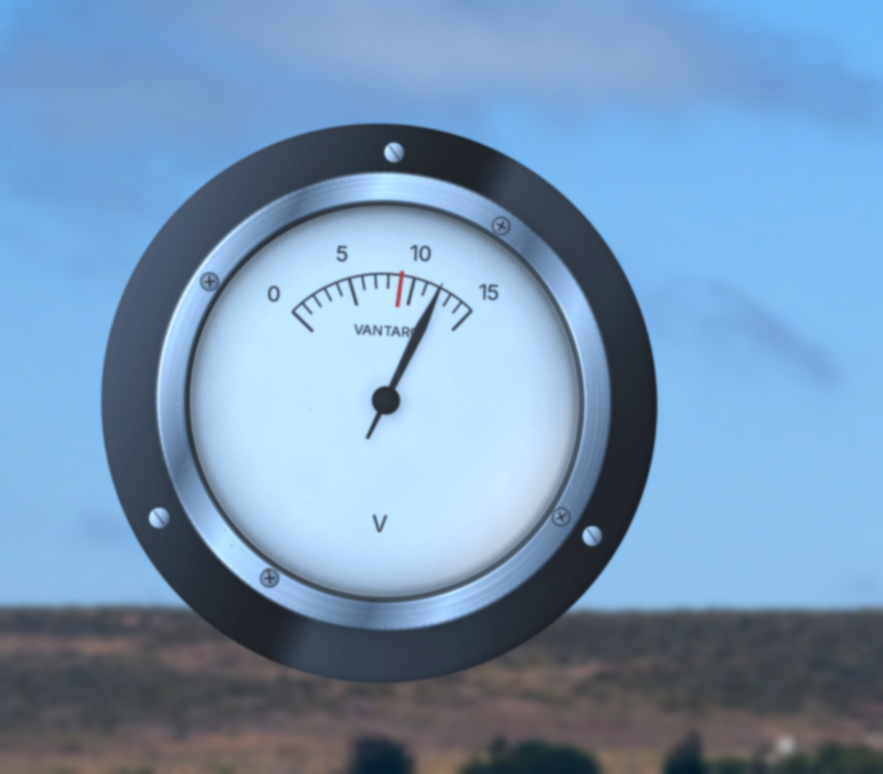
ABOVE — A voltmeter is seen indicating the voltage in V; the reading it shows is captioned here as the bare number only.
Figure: 12
